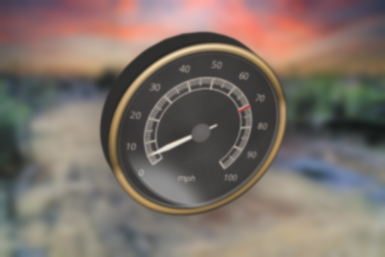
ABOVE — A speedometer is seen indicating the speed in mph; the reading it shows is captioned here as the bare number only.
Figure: 5
